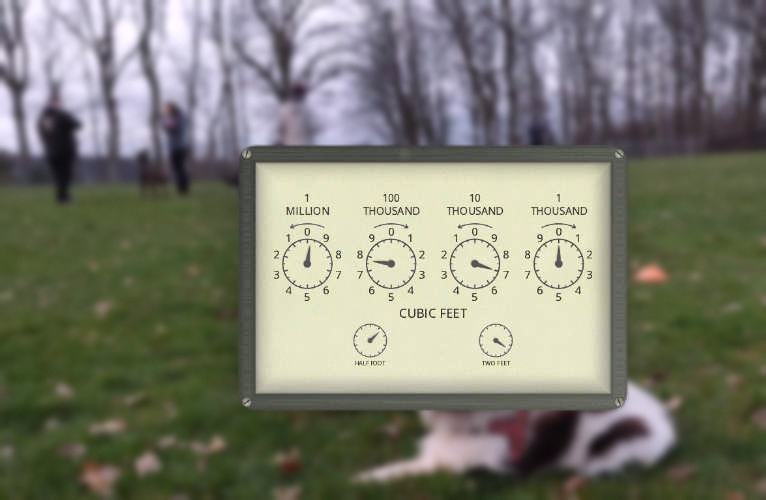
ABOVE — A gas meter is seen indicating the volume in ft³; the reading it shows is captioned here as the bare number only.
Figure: 977000
